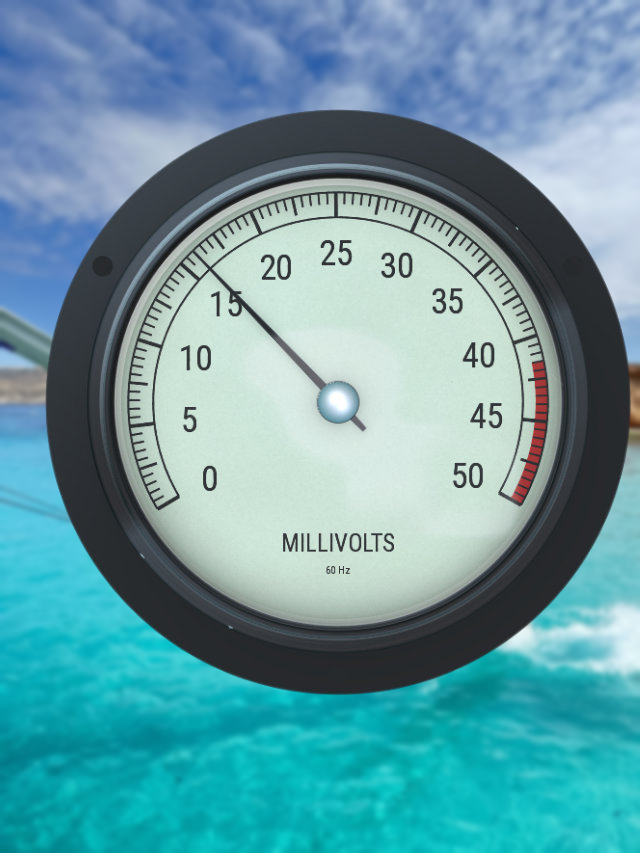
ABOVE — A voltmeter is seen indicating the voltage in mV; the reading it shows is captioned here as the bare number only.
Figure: 16
